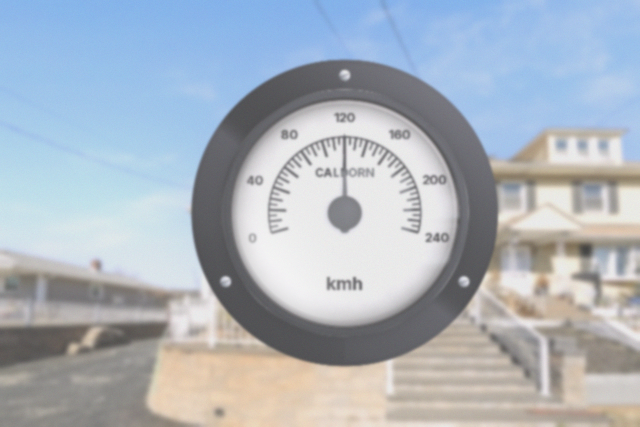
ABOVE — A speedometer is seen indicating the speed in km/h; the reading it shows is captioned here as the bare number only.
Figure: 120
